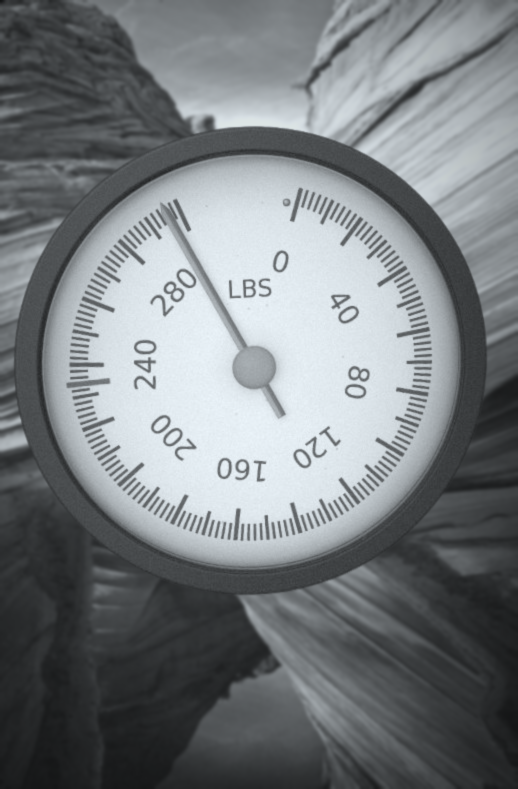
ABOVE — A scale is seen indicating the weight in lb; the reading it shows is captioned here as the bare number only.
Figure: 296
